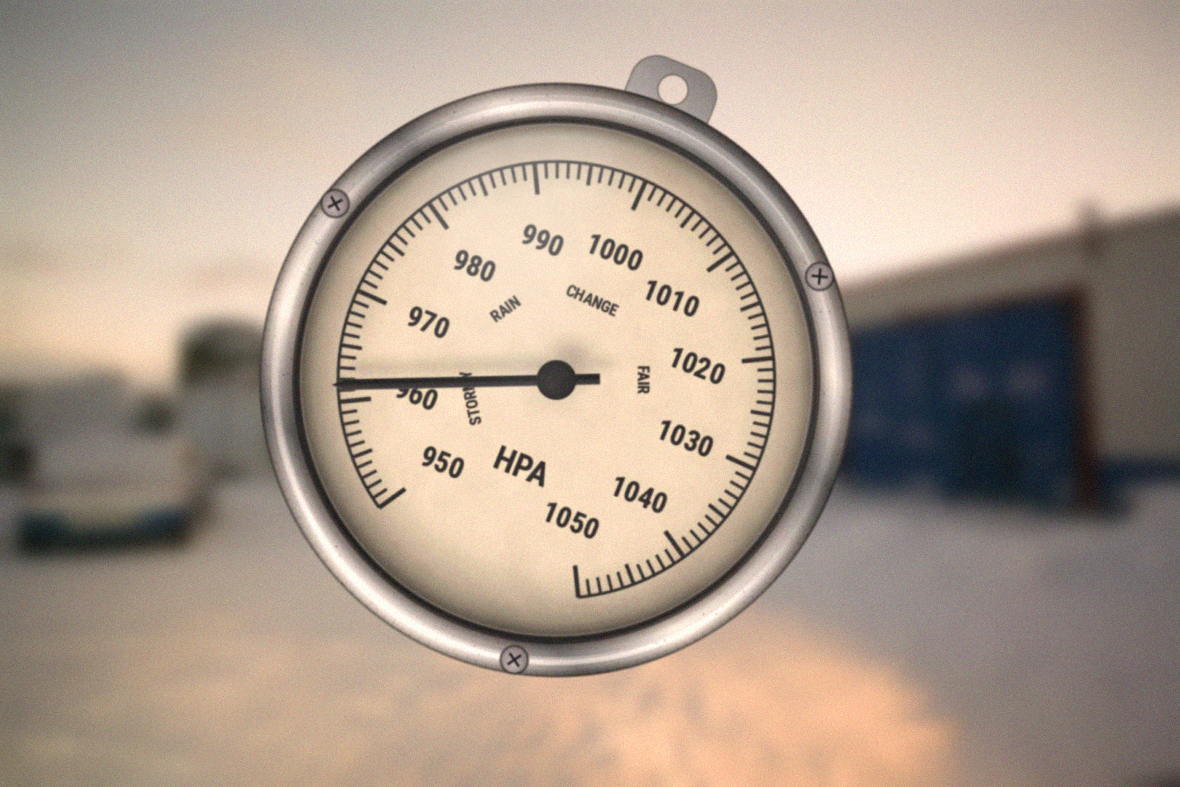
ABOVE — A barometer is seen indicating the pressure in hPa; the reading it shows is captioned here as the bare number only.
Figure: 961.5
